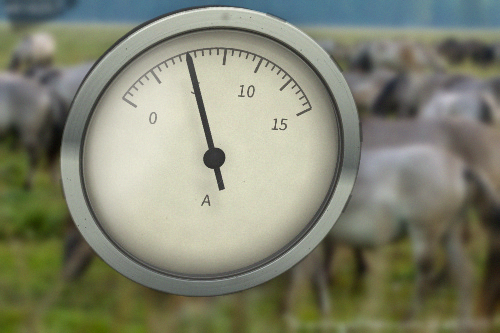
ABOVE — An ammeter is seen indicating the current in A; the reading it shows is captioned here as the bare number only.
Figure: 5
